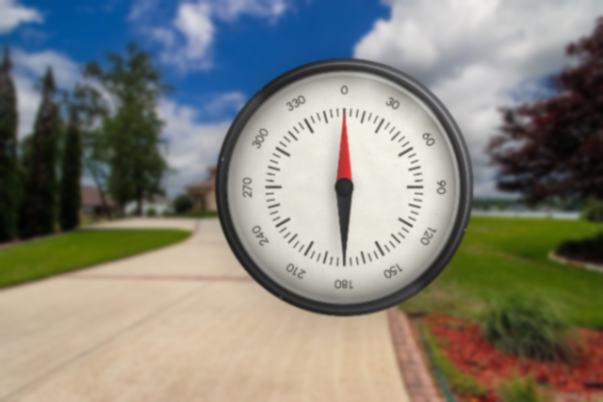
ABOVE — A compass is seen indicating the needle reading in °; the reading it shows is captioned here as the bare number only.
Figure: 0
